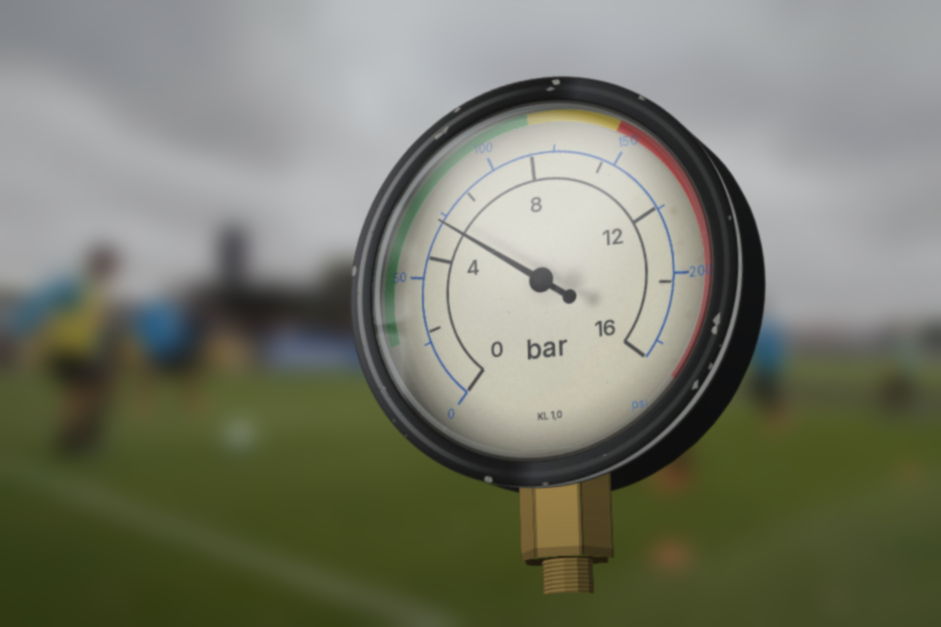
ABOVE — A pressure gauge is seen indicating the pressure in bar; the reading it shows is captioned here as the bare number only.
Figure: 5
